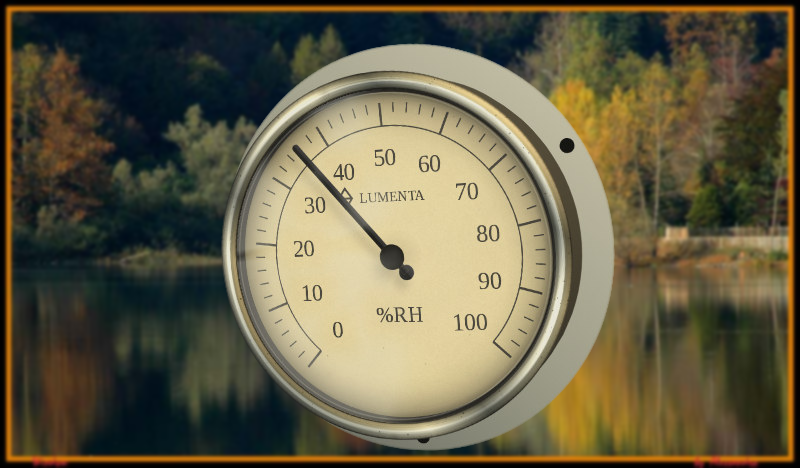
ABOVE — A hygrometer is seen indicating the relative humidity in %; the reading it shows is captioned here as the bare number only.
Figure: 36
